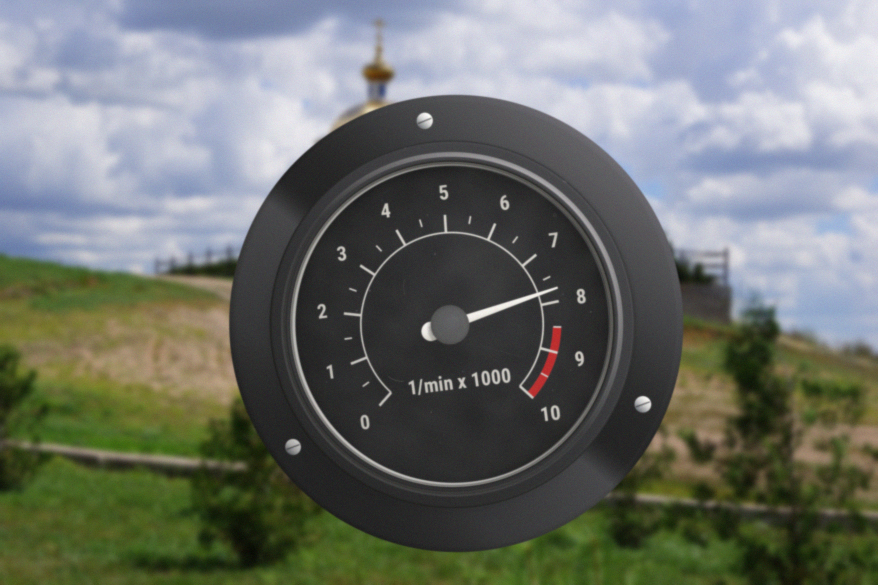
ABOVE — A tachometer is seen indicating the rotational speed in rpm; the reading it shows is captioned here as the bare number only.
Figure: 7750
